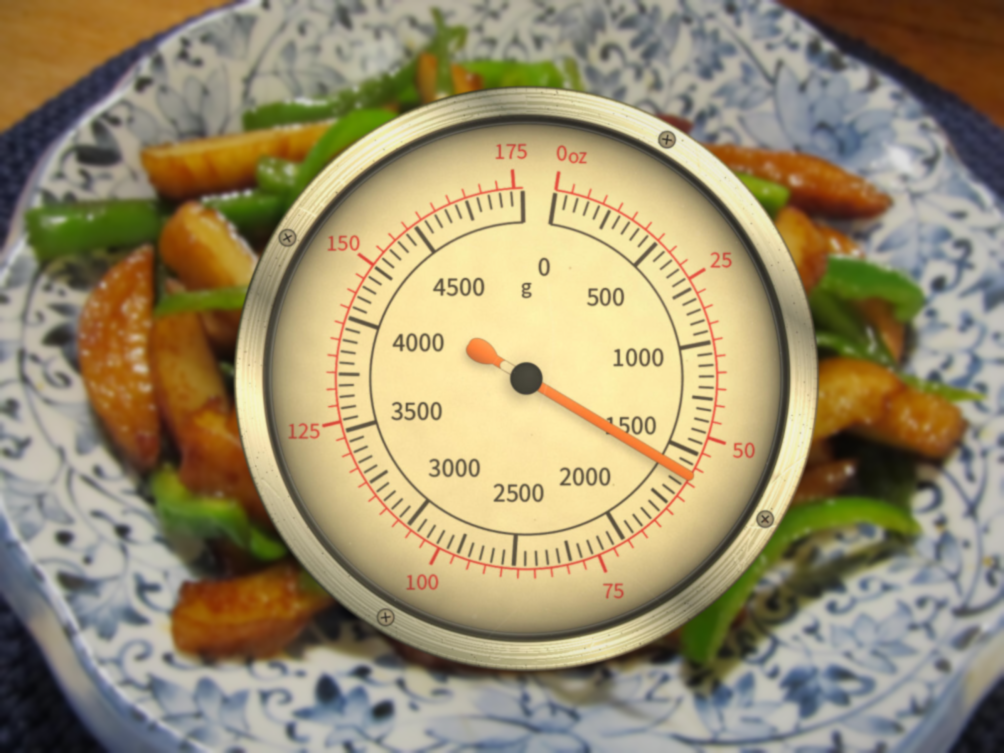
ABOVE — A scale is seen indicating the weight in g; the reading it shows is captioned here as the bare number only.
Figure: 1600
